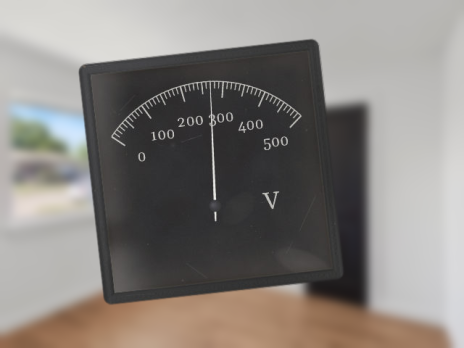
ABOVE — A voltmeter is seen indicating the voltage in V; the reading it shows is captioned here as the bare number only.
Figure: 270
